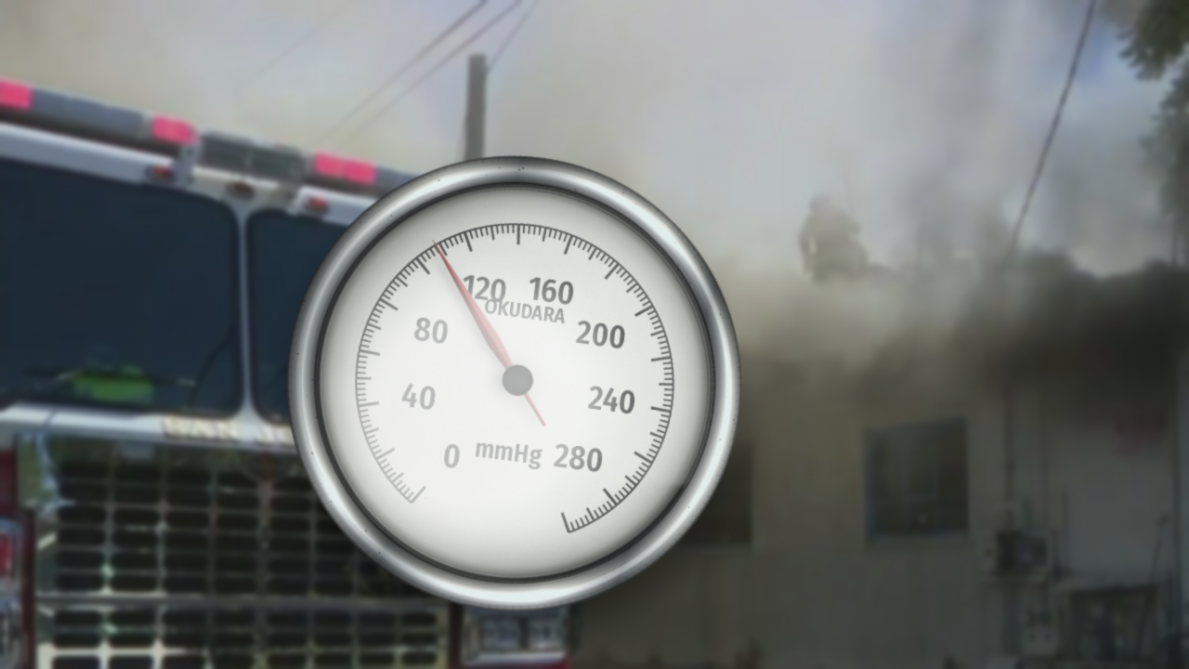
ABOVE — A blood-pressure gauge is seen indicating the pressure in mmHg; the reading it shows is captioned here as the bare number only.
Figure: 108
